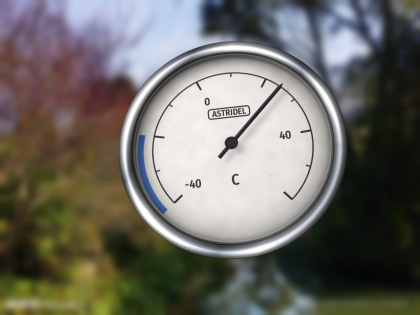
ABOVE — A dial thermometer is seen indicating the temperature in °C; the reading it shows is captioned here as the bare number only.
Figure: 25
